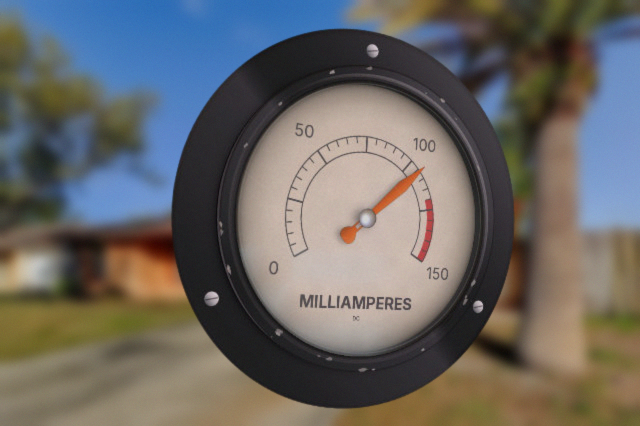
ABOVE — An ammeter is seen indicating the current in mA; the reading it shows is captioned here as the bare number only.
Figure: 105
